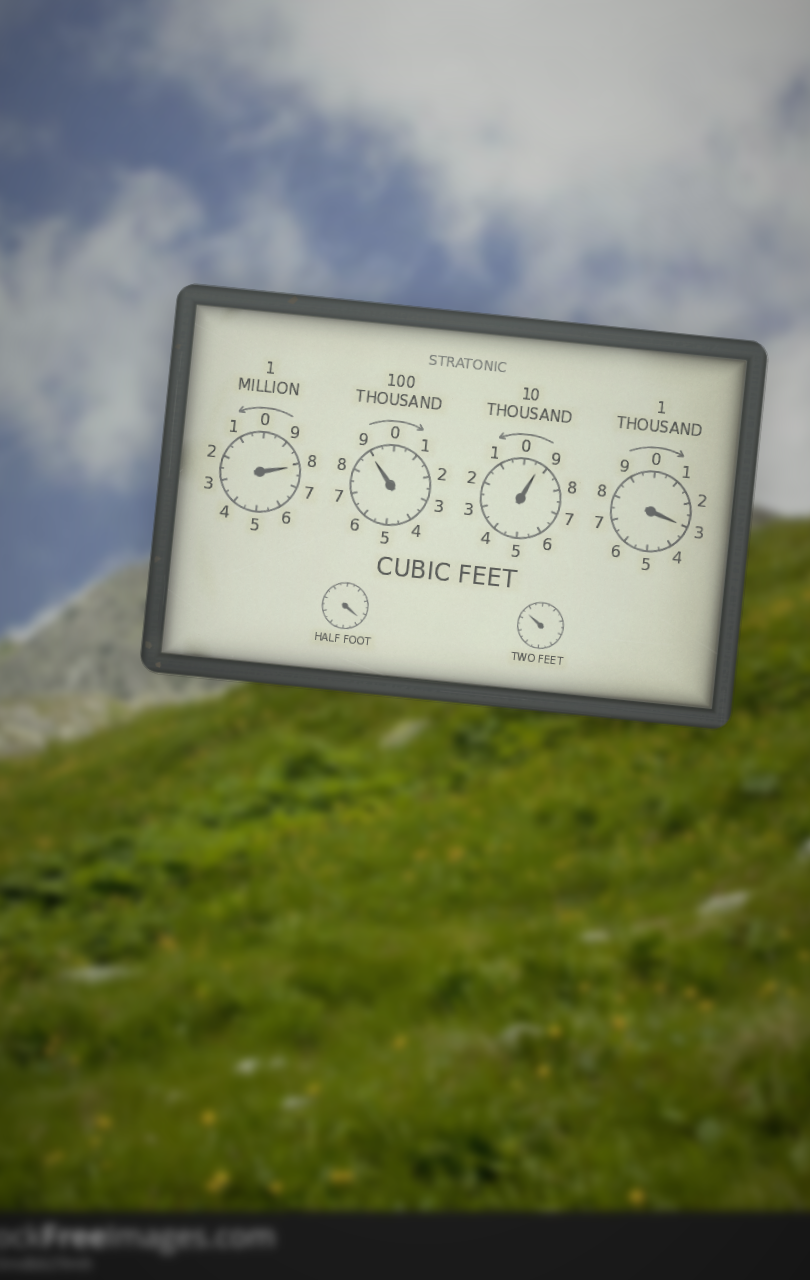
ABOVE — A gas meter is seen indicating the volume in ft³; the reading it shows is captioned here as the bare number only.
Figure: 789300
